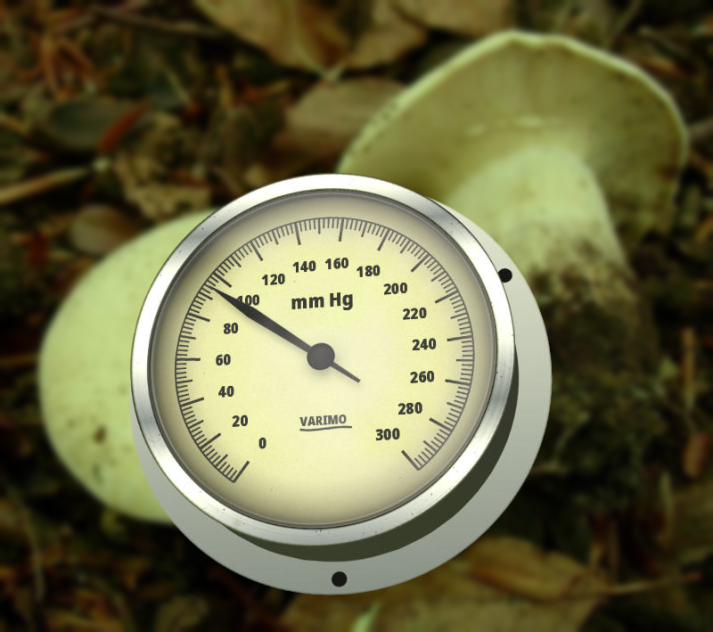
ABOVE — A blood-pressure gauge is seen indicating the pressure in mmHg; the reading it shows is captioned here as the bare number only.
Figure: 94
